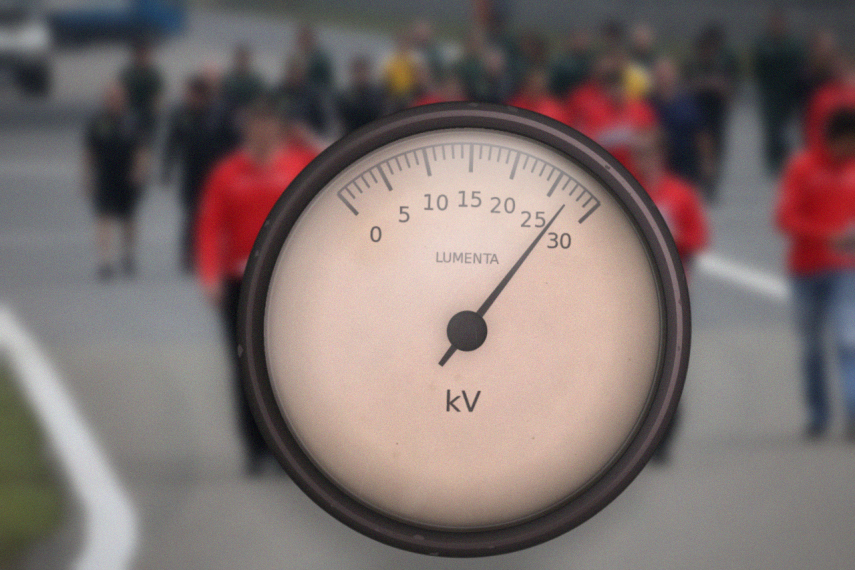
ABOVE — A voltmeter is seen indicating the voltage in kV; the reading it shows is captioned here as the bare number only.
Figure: 27
